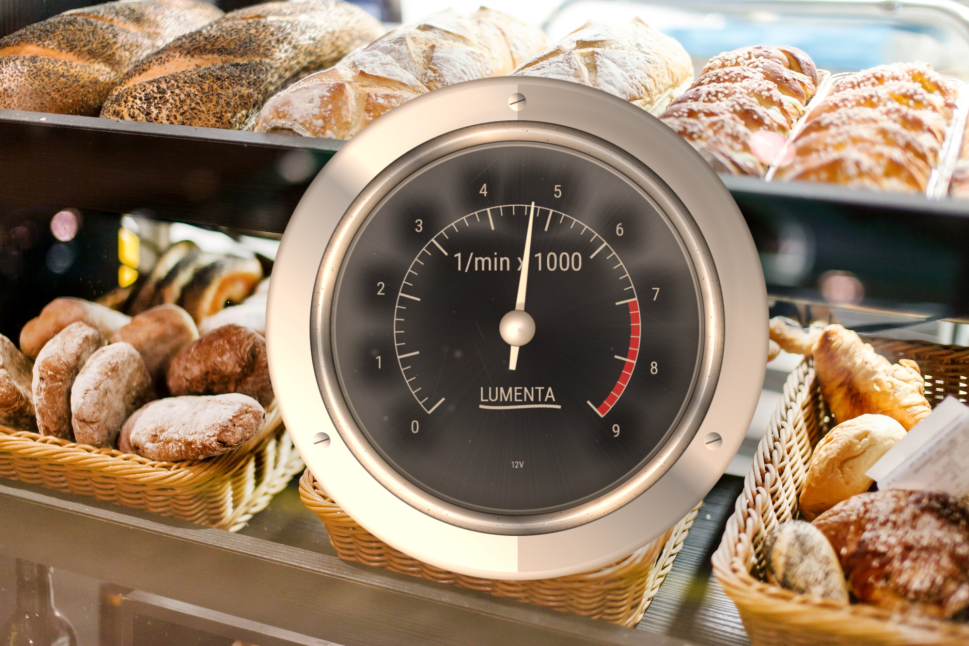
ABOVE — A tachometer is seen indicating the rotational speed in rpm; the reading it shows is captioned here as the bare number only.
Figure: 4700
